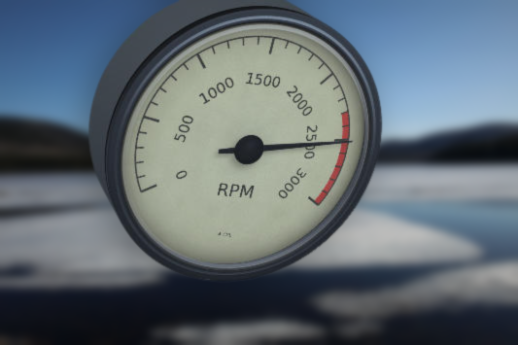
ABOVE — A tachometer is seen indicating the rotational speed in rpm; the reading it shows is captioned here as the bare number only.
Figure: 2500
